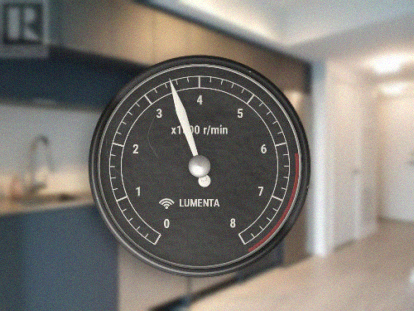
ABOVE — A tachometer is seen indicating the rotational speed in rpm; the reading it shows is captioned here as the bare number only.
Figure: 3500
